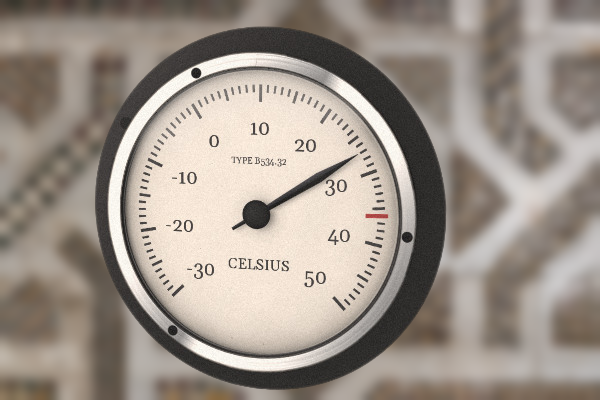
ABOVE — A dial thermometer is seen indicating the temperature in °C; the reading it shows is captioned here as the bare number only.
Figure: 27
